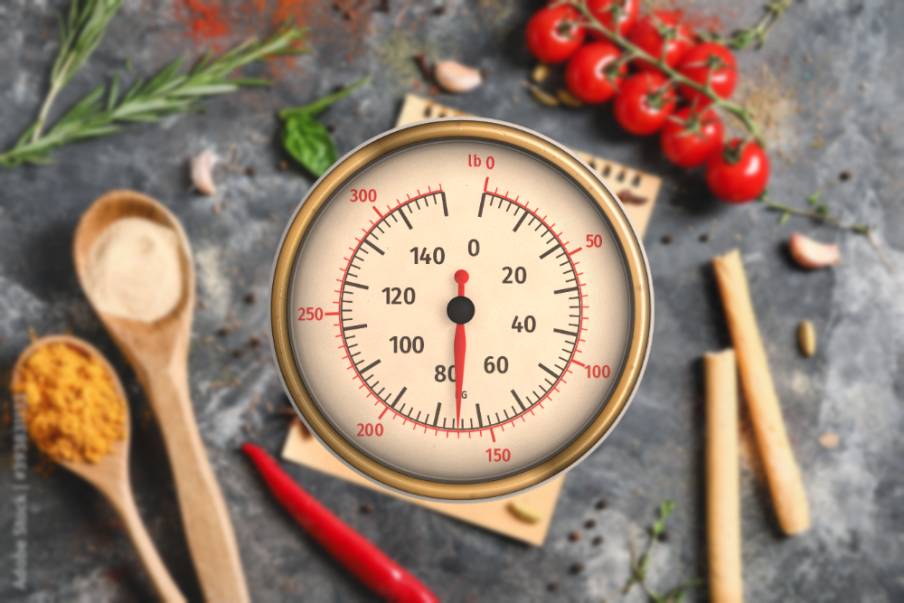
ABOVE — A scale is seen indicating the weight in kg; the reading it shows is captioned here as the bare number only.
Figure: 75
